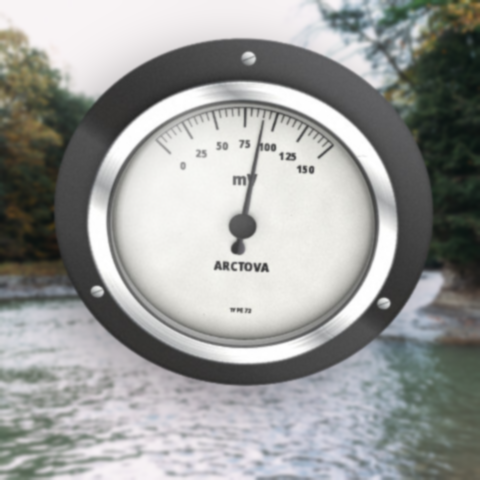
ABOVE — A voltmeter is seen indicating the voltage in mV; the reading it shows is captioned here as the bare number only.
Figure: 90
